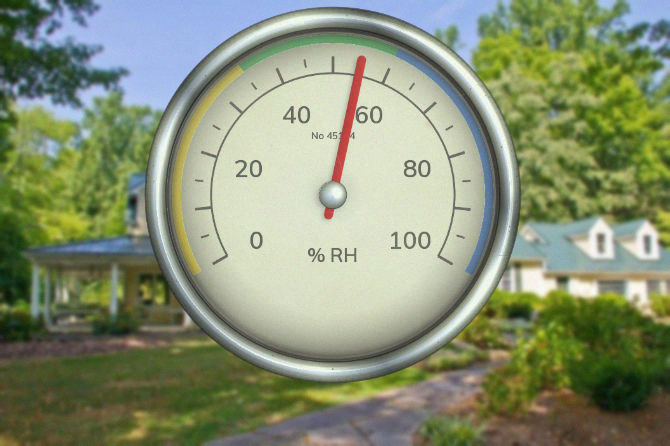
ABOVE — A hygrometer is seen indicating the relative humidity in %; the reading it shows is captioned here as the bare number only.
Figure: 55
